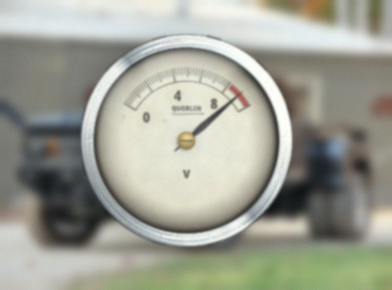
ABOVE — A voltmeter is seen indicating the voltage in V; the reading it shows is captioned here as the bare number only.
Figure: 9
